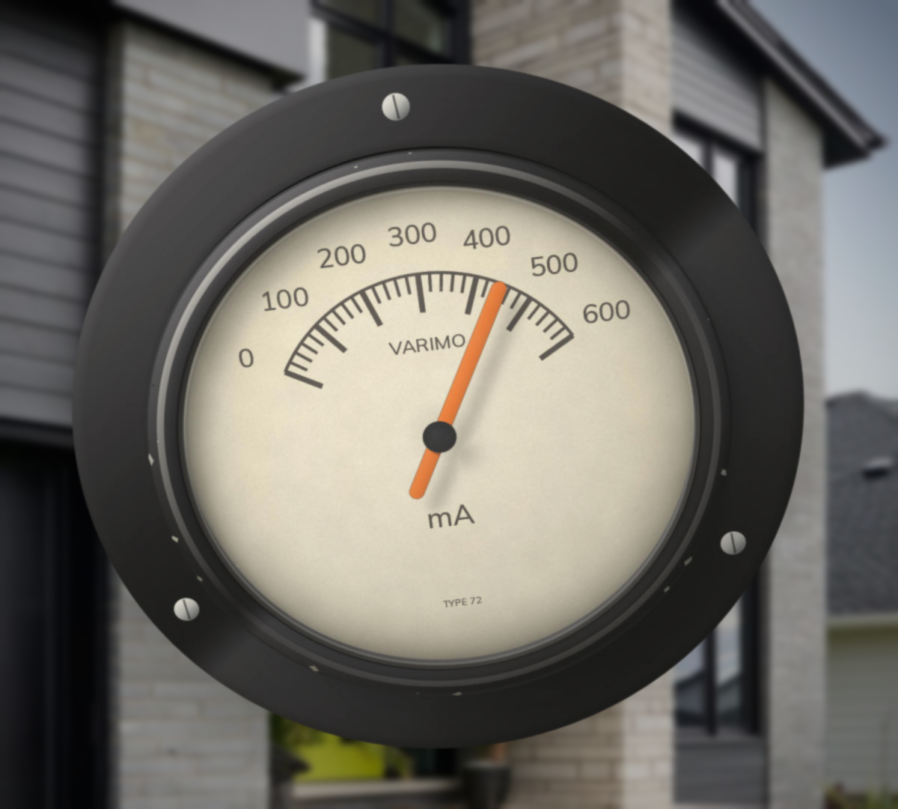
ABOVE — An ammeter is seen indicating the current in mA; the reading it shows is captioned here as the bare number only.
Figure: 440
